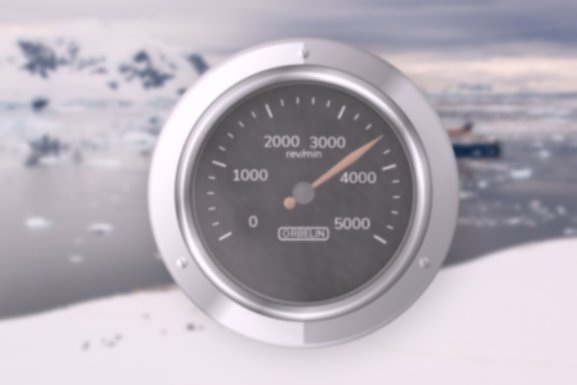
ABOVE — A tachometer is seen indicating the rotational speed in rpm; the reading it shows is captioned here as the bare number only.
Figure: 3600
